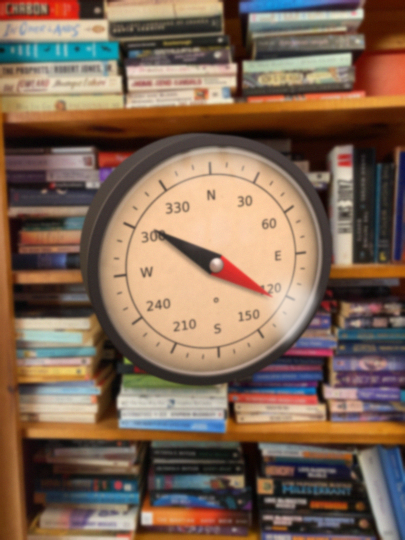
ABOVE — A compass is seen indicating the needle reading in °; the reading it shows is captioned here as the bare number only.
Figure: 125
